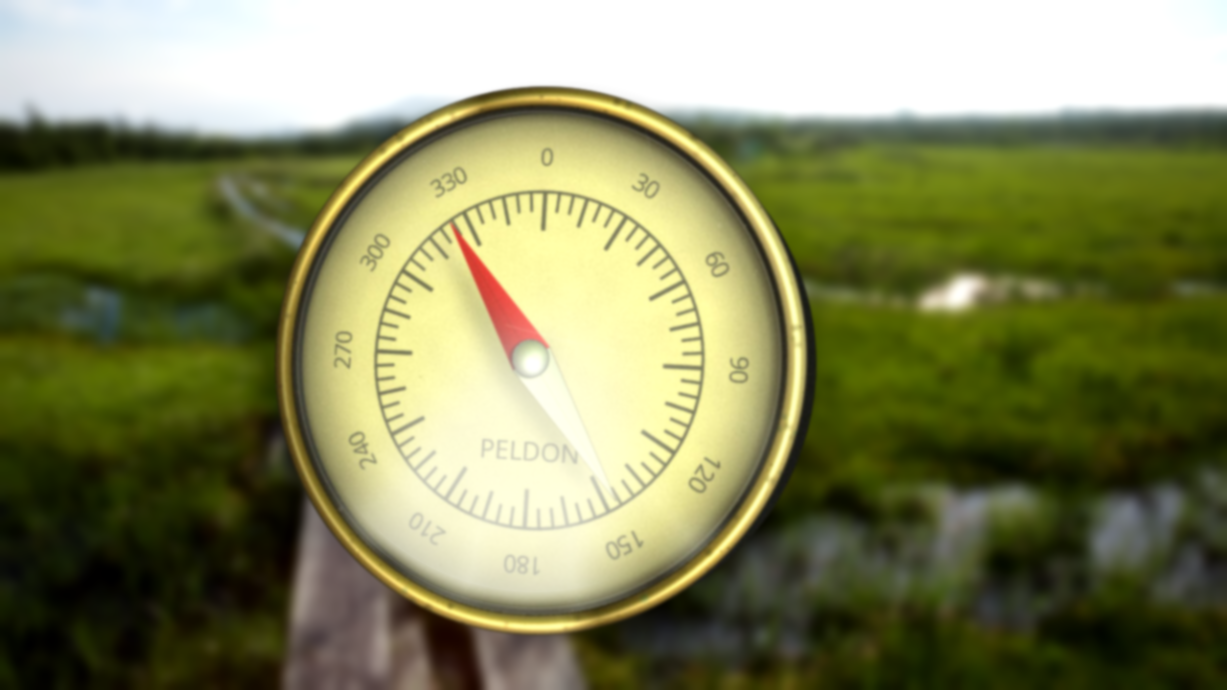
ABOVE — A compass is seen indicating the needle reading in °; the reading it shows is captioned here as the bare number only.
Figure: 325
